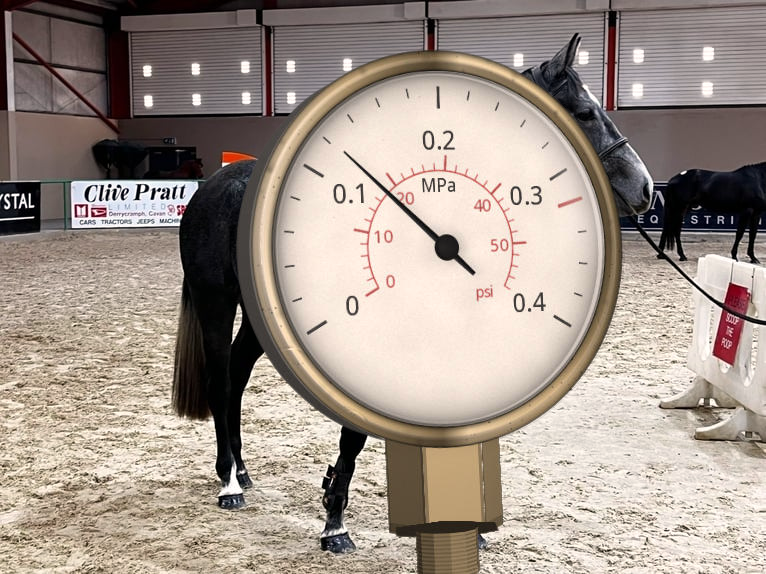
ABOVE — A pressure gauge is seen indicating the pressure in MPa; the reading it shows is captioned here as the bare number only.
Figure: 0.12
